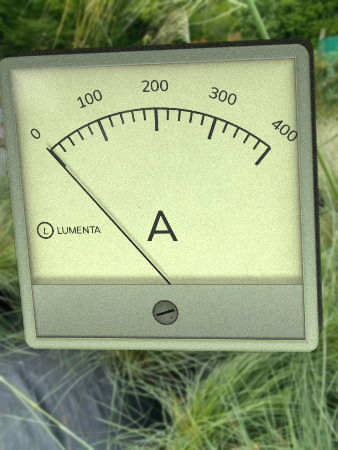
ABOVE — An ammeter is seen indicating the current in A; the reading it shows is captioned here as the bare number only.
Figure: 0
